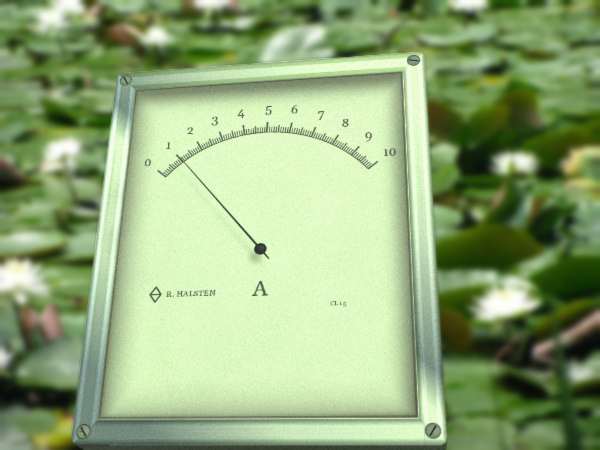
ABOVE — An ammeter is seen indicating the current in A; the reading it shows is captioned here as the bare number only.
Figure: 1
